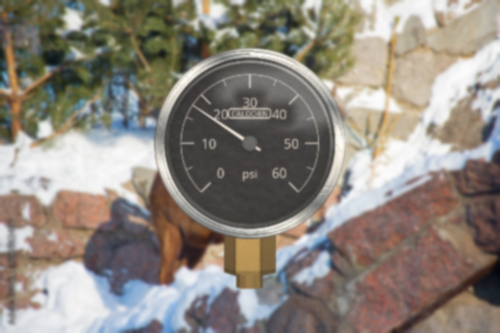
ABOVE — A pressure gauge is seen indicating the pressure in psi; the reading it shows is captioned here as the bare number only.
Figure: 17.5
